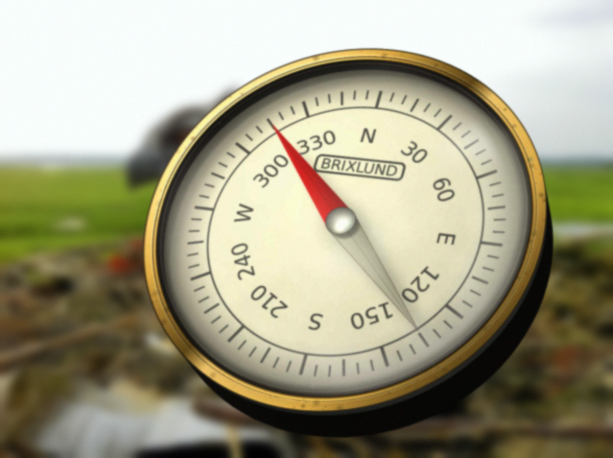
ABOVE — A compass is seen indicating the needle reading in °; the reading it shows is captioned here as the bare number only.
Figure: 315
